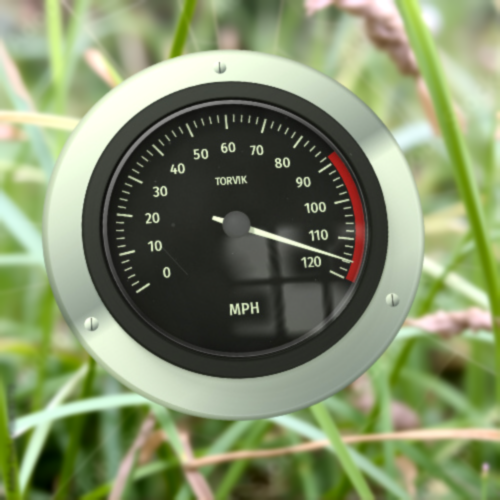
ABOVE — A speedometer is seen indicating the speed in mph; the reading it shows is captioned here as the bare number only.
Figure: 116
